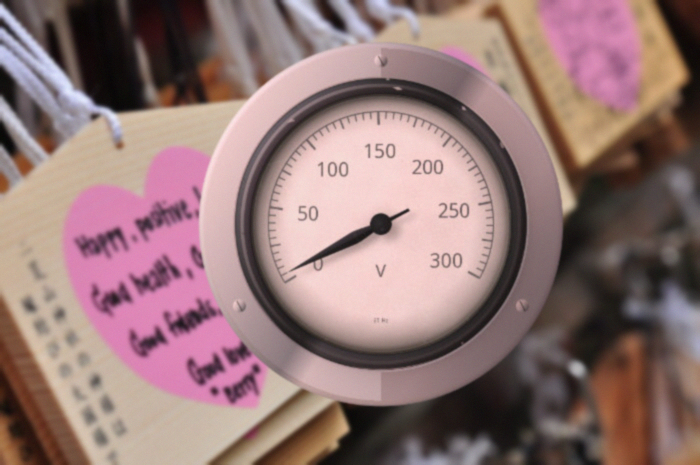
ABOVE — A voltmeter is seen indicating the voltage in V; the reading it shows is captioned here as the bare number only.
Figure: 5
